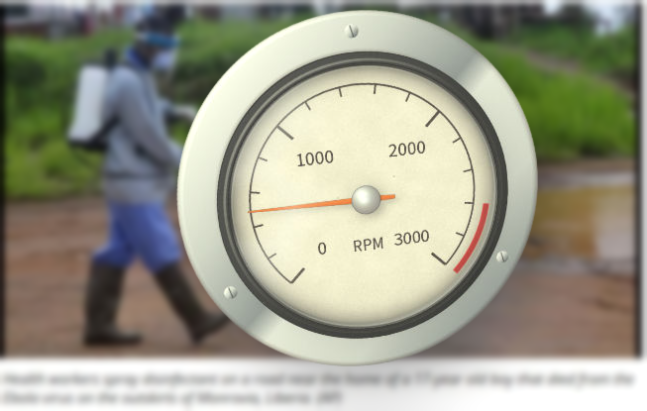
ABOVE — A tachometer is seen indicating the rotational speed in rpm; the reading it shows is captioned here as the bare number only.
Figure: 500
